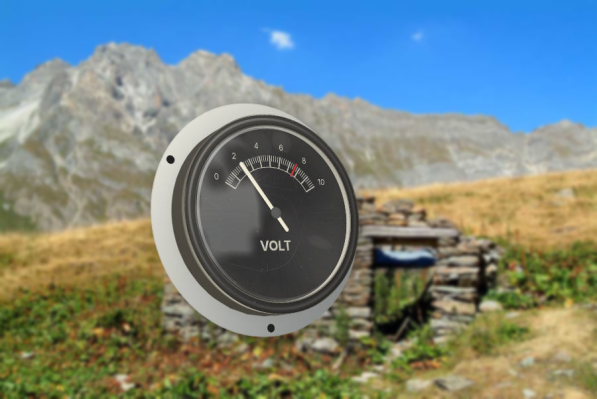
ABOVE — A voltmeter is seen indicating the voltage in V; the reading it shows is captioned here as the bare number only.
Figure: 2
